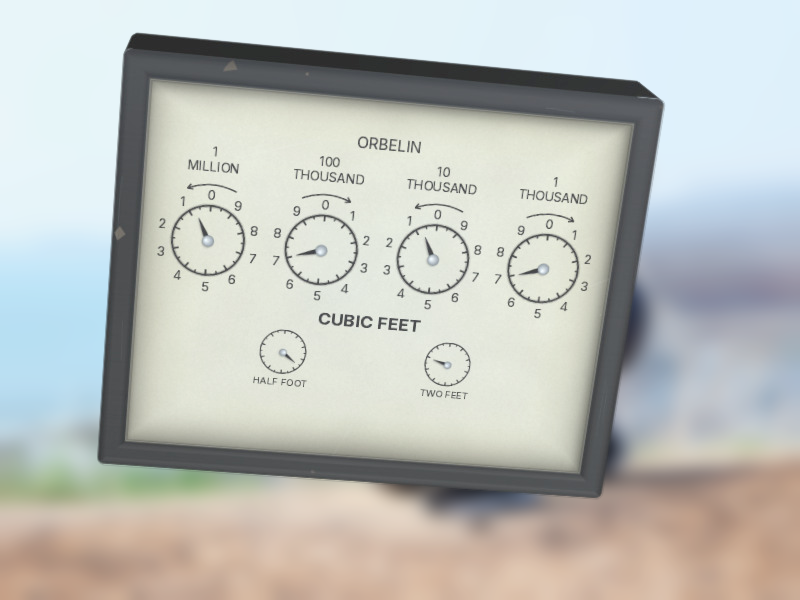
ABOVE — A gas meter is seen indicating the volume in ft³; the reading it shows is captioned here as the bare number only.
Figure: 70700
